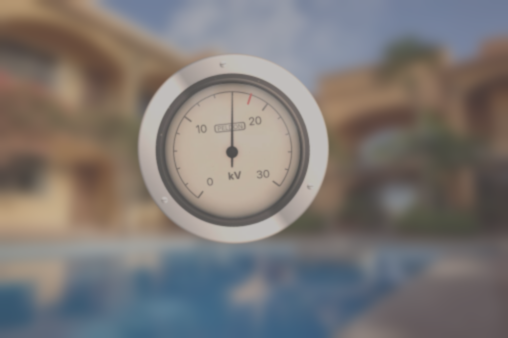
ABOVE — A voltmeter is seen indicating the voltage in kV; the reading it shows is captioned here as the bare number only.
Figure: 16
